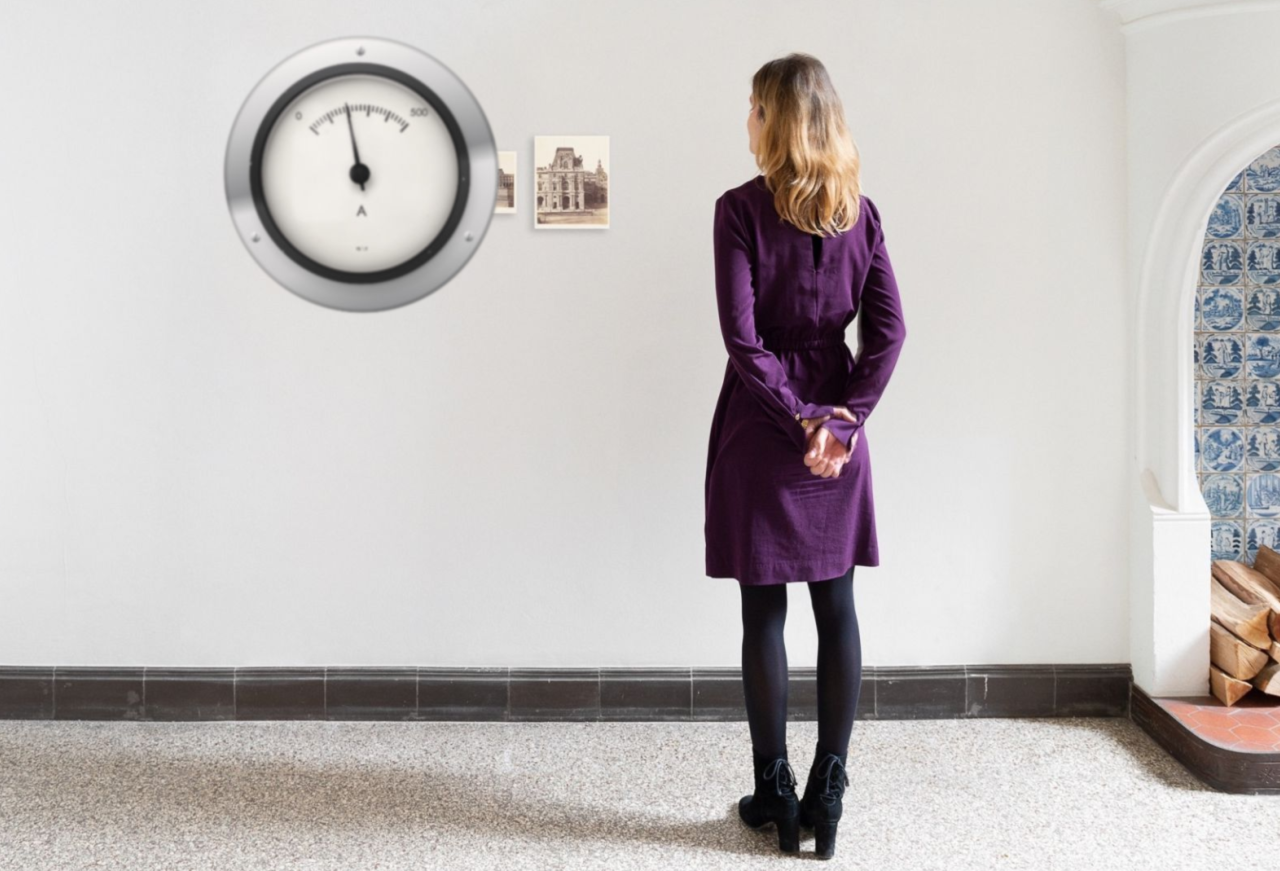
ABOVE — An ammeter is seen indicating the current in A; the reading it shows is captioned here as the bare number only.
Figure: 200
